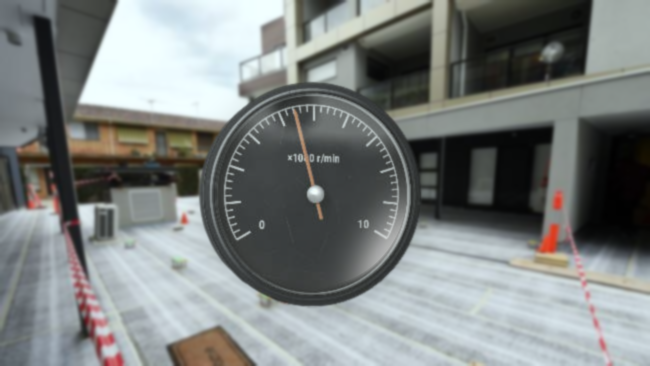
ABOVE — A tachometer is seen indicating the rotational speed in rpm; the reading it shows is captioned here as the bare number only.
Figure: 4400
